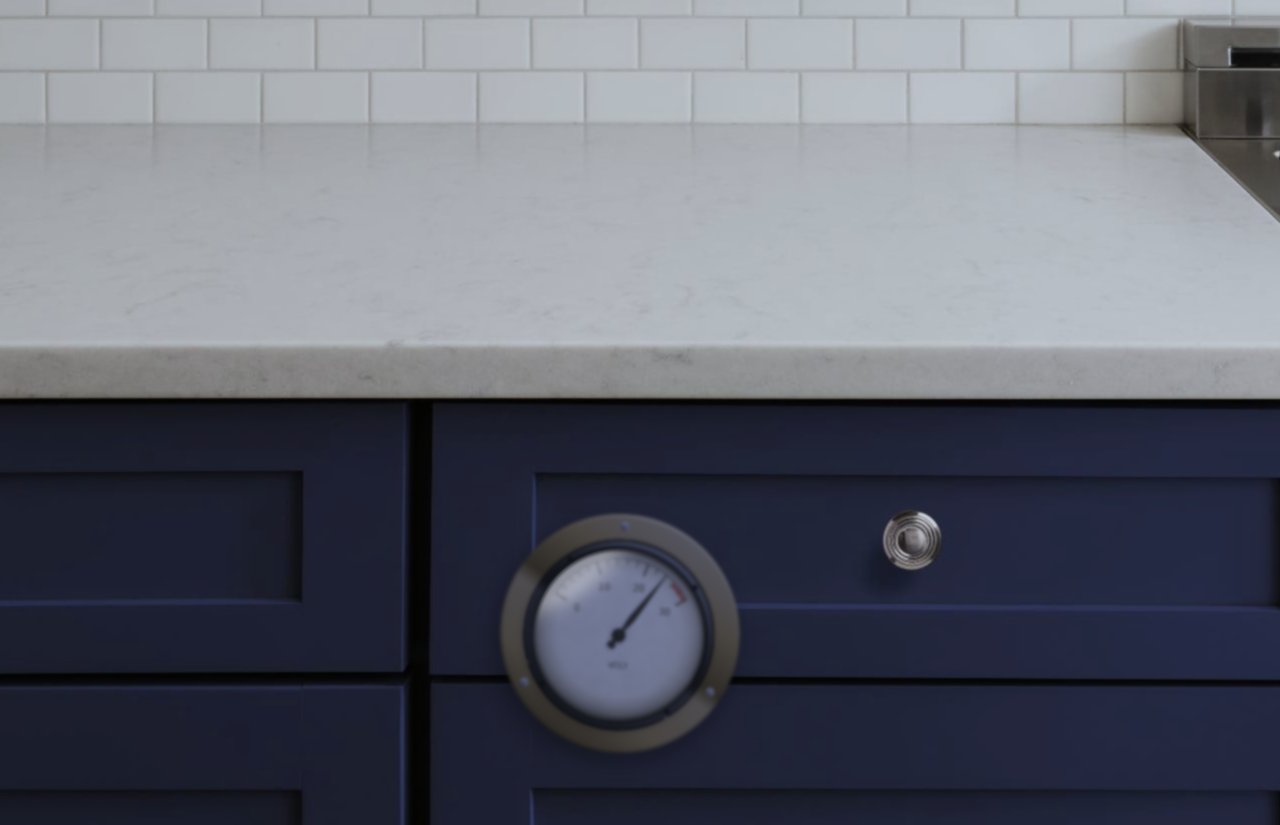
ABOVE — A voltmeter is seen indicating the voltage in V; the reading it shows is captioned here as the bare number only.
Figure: 24
